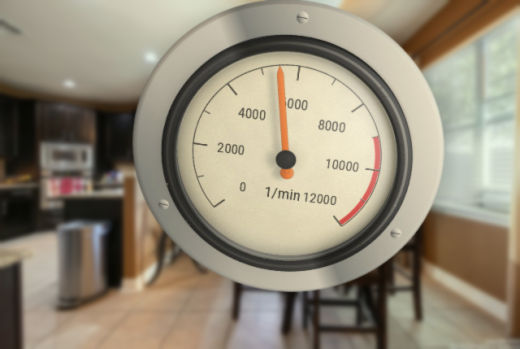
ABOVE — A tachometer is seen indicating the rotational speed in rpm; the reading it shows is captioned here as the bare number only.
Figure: 5500
